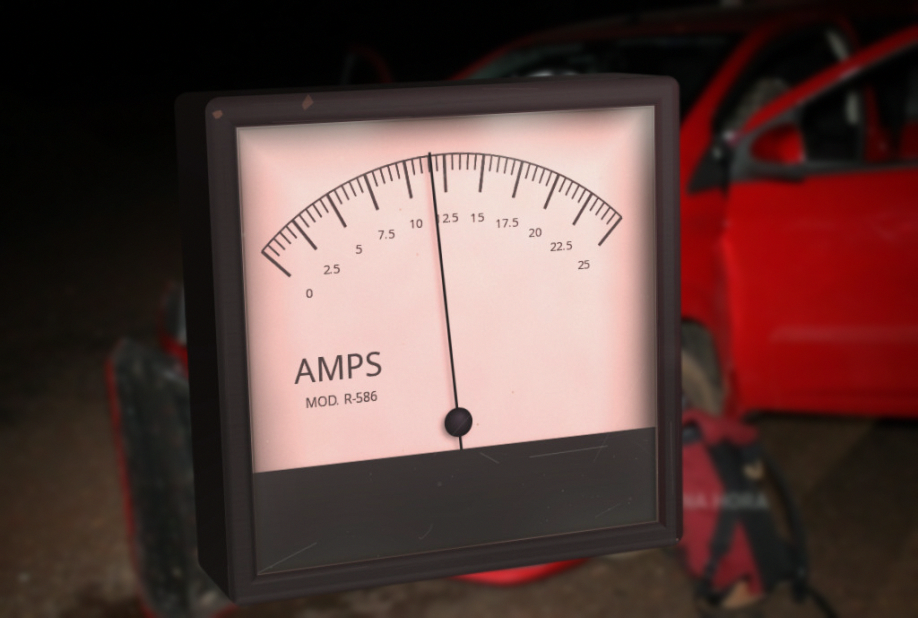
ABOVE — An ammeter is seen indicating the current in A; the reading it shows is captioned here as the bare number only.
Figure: 11.5
